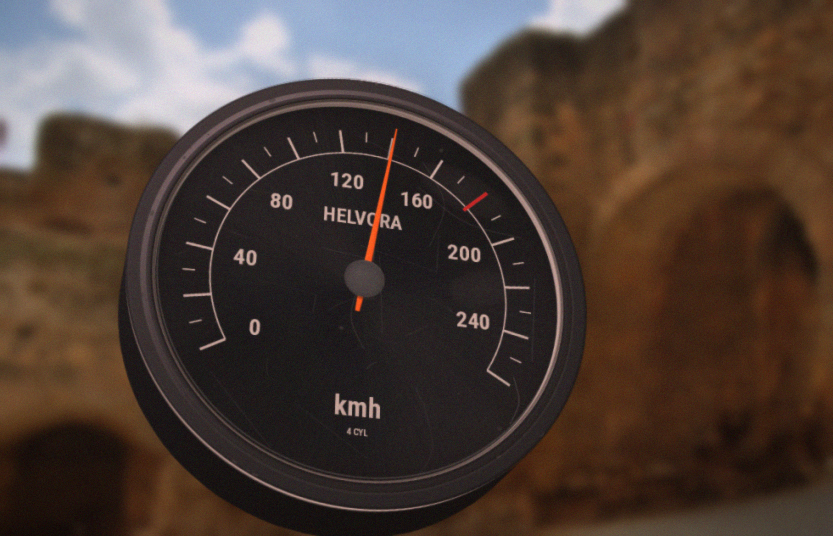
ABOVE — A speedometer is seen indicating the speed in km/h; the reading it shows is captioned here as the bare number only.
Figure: 140
